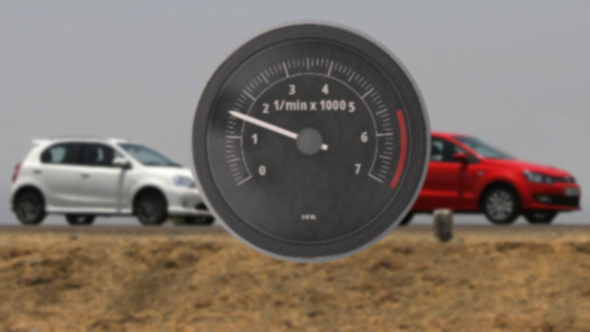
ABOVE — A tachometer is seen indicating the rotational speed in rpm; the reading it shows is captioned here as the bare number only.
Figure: 1500
